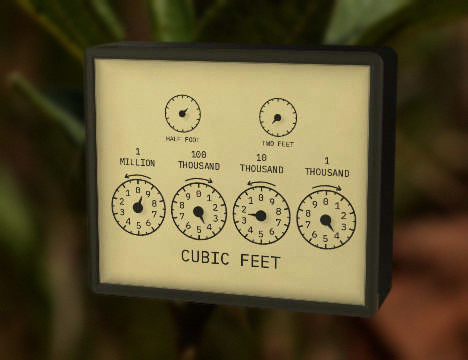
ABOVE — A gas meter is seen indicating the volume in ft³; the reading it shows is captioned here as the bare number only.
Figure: 942400
